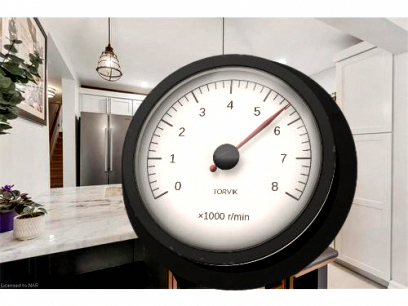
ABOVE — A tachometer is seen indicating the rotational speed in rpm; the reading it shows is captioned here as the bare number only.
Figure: 5600
